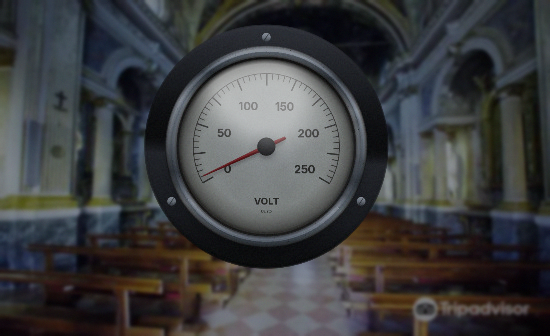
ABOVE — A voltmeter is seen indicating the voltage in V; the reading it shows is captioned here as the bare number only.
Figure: 5
